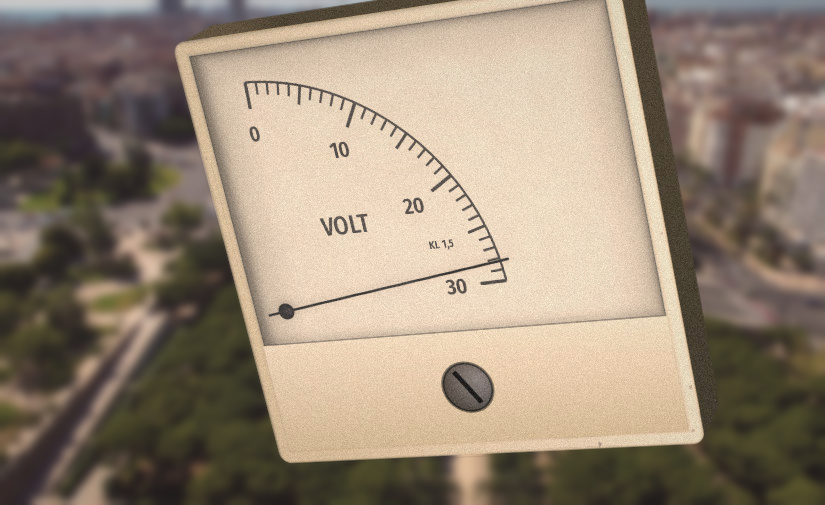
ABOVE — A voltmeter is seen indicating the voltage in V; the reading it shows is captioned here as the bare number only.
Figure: 28
